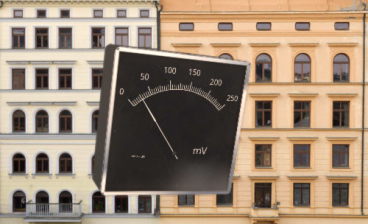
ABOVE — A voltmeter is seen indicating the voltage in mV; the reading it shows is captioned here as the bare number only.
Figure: 25
